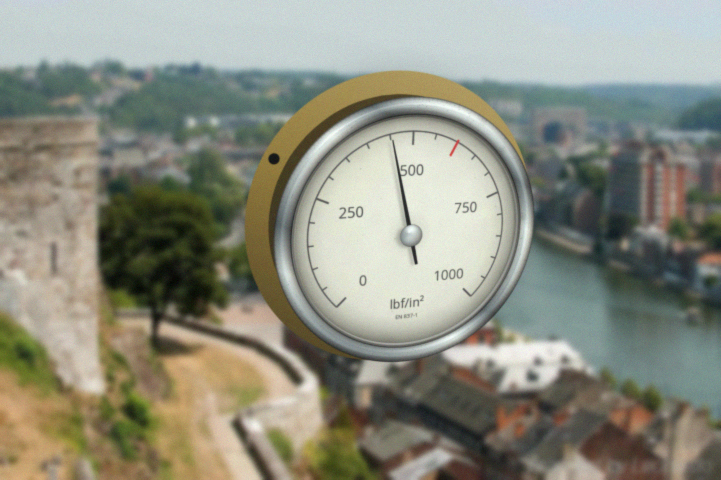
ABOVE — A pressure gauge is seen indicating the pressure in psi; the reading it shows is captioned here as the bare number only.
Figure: 450
